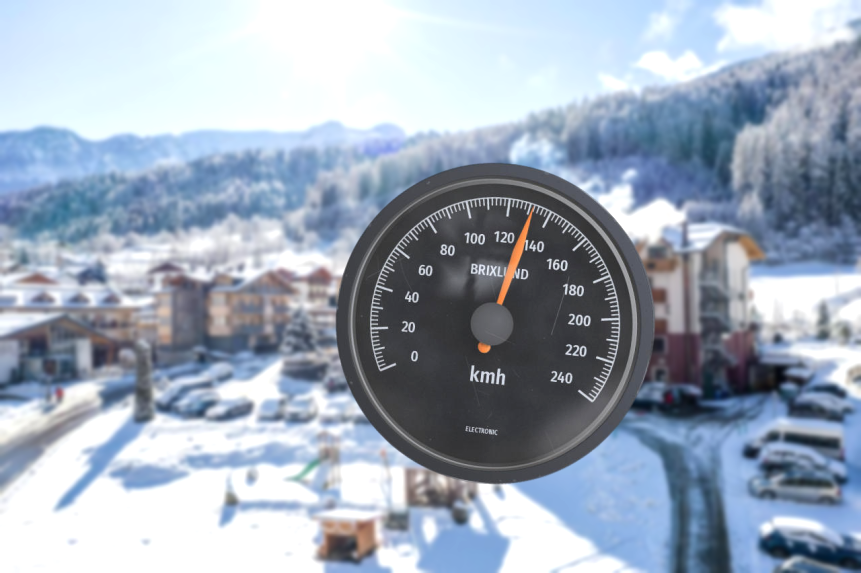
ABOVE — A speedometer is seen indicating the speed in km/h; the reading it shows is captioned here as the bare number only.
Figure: 132
